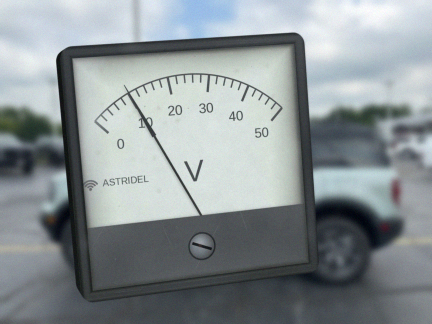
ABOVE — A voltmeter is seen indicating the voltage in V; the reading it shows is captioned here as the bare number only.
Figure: 10
